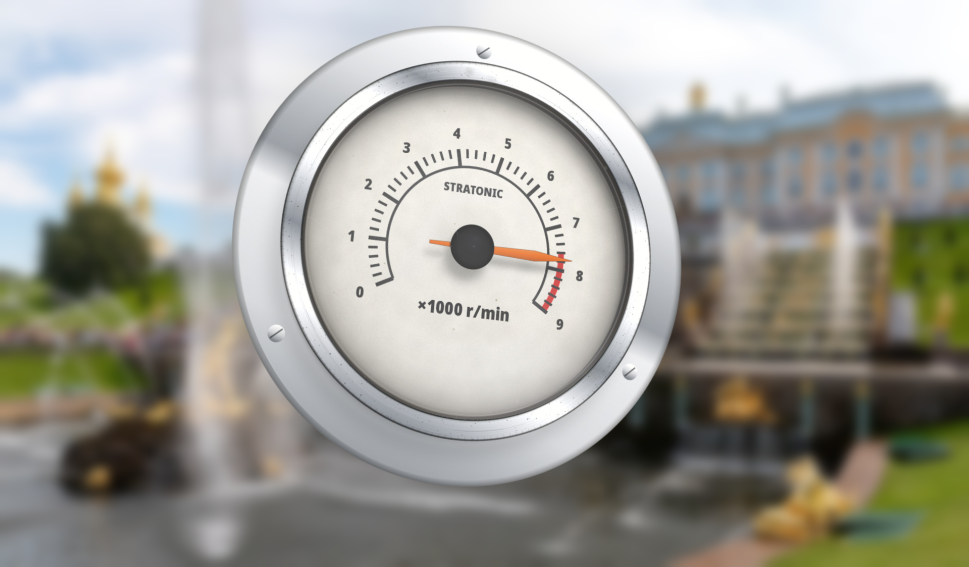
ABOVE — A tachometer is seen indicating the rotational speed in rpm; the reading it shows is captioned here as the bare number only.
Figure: 7800
